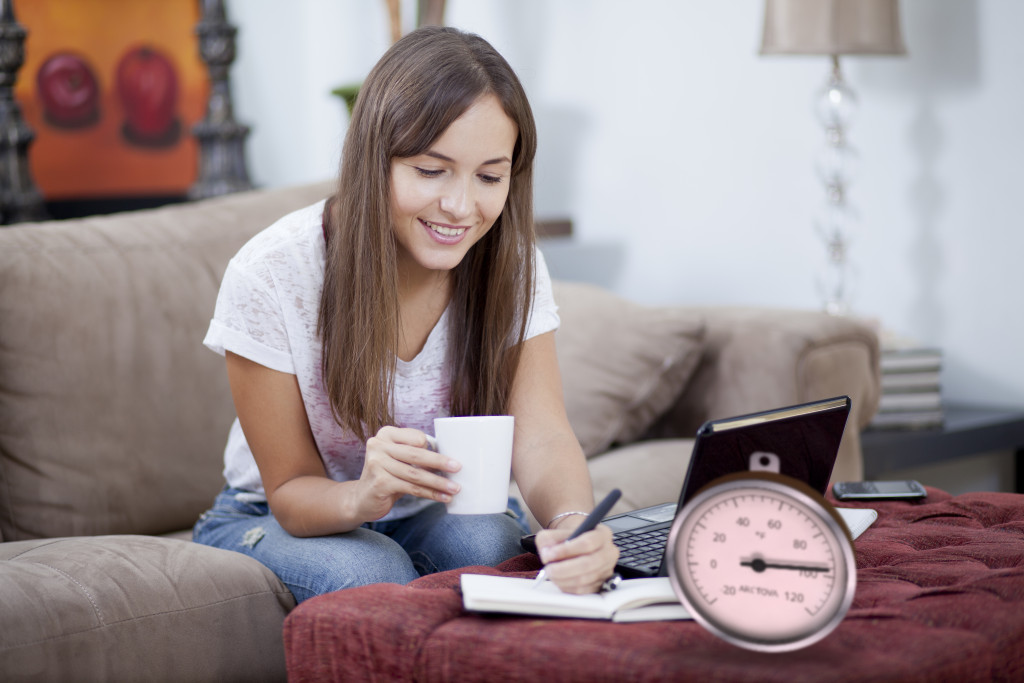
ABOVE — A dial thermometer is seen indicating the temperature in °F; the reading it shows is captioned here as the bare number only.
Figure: 96
